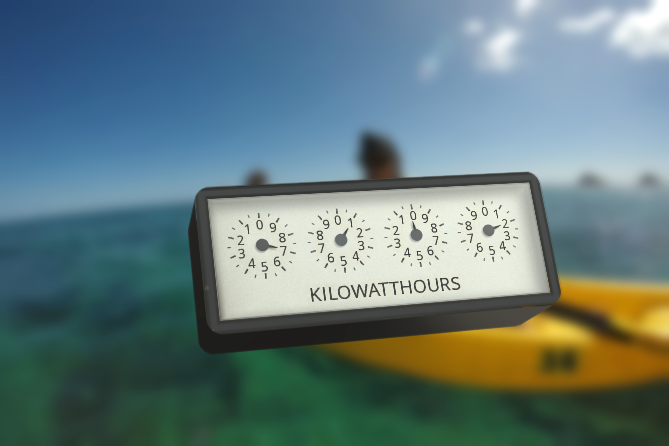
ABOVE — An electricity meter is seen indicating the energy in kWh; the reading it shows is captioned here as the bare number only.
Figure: 7102
